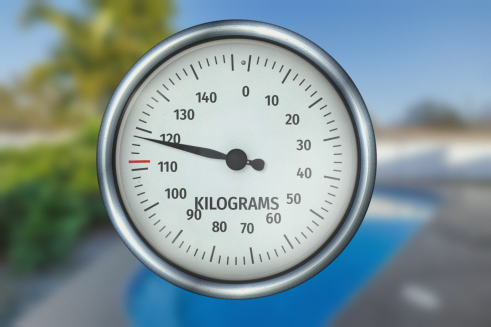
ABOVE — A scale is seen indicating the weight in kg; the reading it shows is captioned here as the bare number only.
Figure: 118
